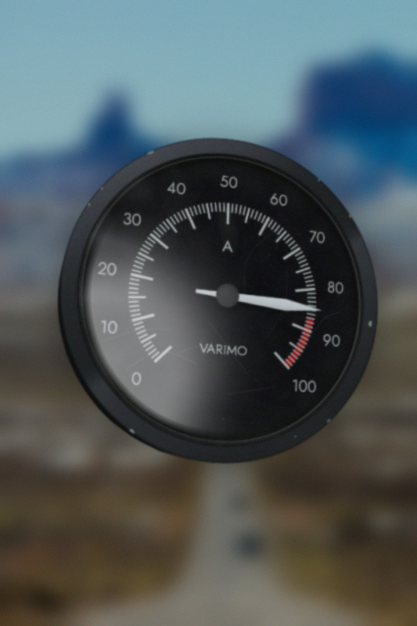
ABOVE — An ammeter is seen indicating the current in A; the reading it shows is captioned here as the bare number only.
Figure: 85
